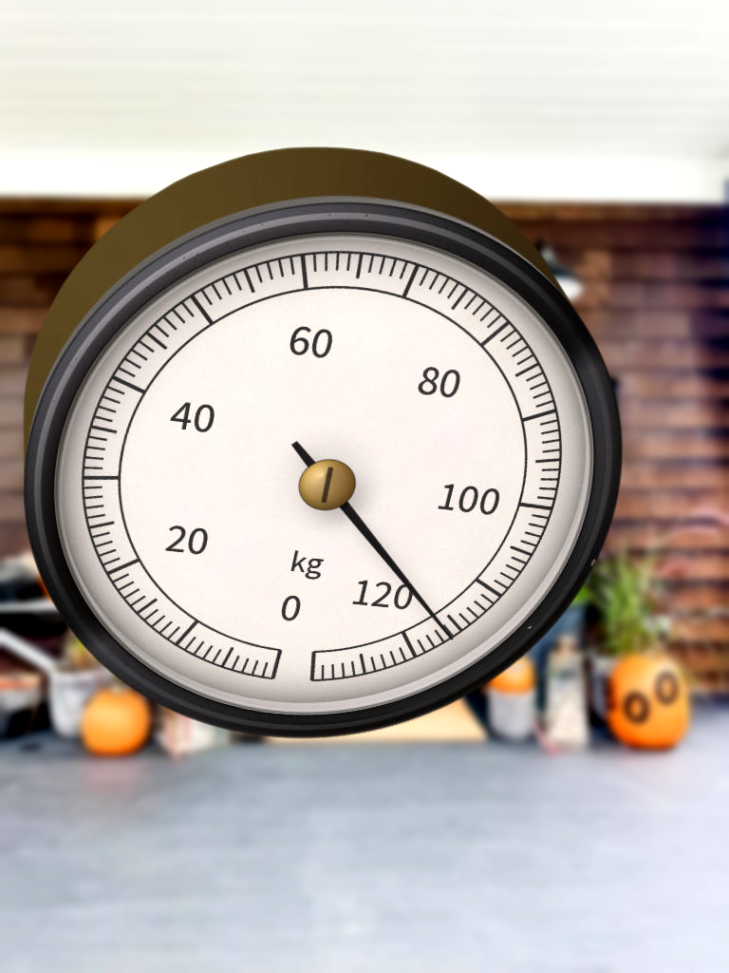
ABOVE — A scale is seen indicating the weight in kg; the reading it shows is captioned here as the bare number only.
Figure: 116
